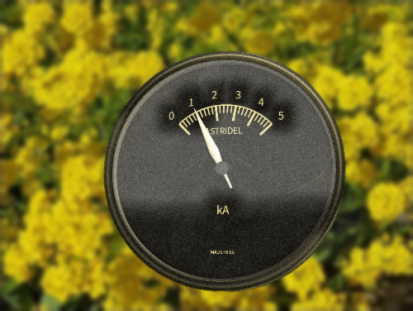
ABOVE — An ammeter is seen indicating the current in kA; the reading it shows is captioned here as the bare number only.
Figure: 1
